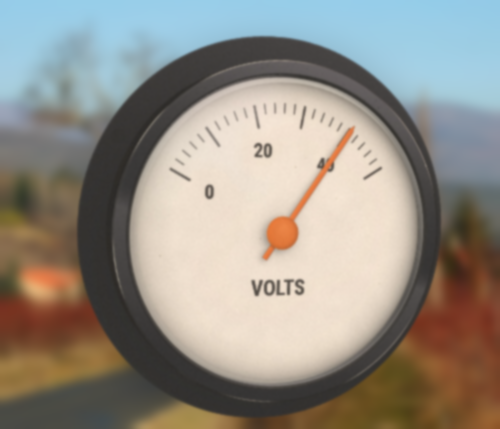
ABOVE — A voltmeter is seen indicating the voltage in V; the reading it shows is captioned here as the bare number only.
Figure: 40
